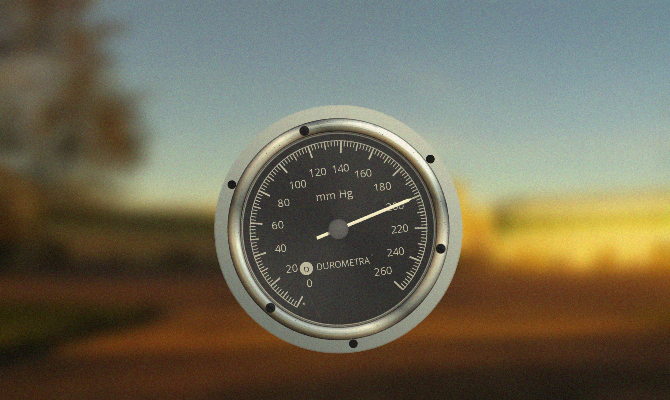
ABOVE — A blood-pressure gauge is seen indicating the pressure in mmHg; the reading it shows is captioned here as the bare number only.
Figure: 200
